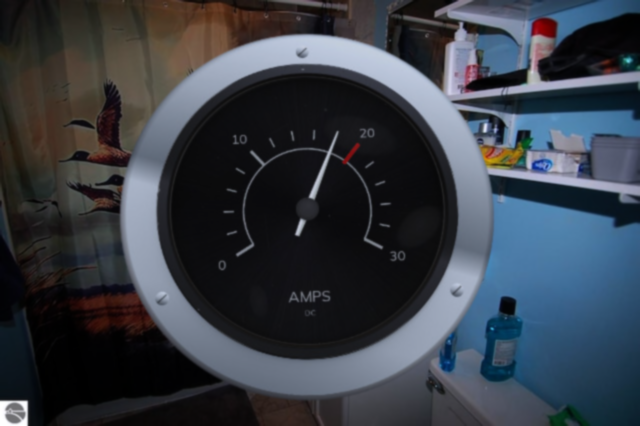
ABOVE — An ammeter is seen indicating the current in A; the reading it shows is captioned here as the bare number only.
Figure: 18
